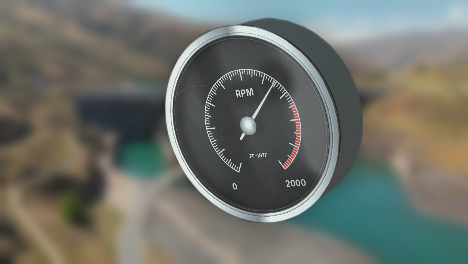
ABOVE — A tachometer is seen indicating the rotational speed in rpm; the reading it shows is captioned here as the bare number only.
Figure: 1300
